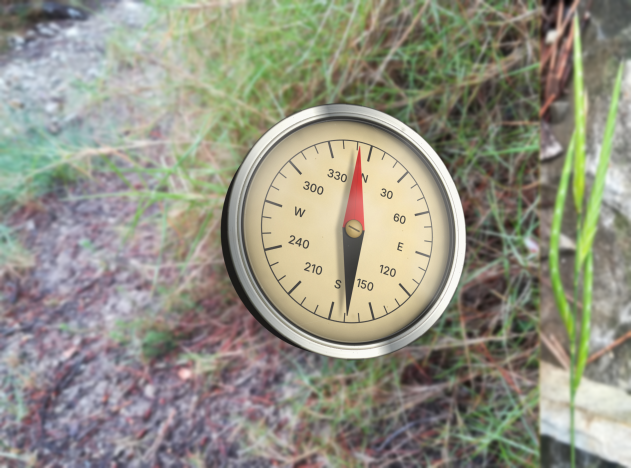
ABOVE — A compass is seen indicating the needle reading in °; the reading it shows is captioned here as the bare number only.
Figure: 350
